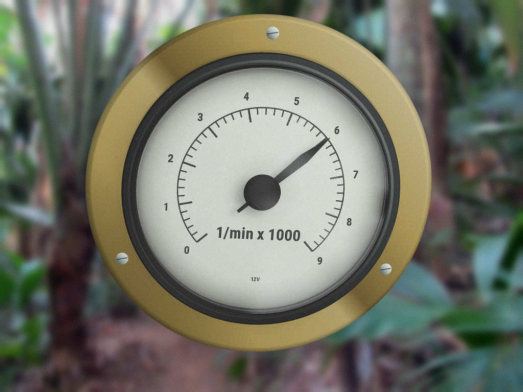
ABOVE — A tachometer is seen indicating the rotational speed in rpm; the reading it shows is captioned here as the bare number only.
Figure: 6000
